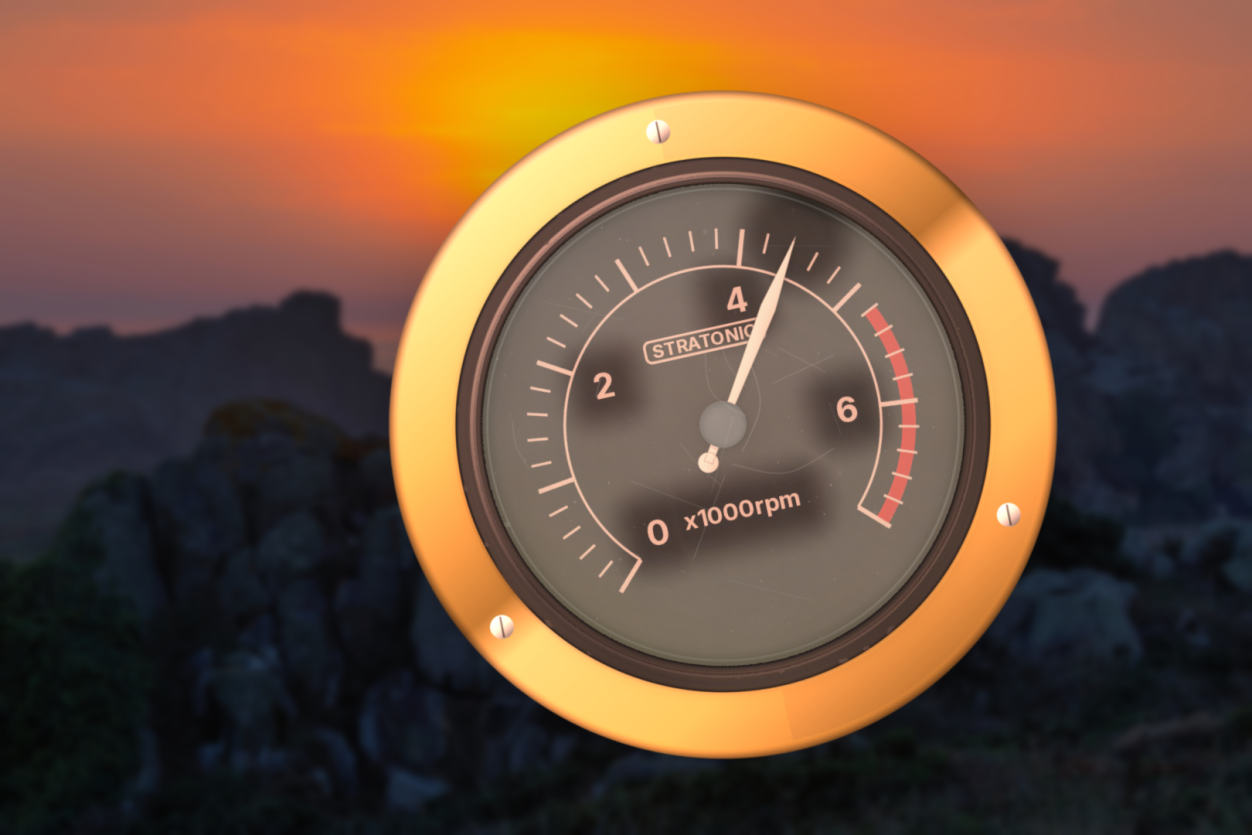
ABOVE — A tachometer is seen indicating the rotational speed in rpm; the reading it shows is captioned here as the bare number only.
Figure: 4400
